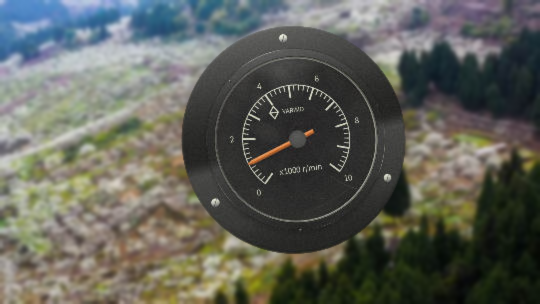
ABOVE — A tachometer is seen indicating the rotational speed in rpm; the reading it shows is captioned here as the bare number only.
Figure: 1000
